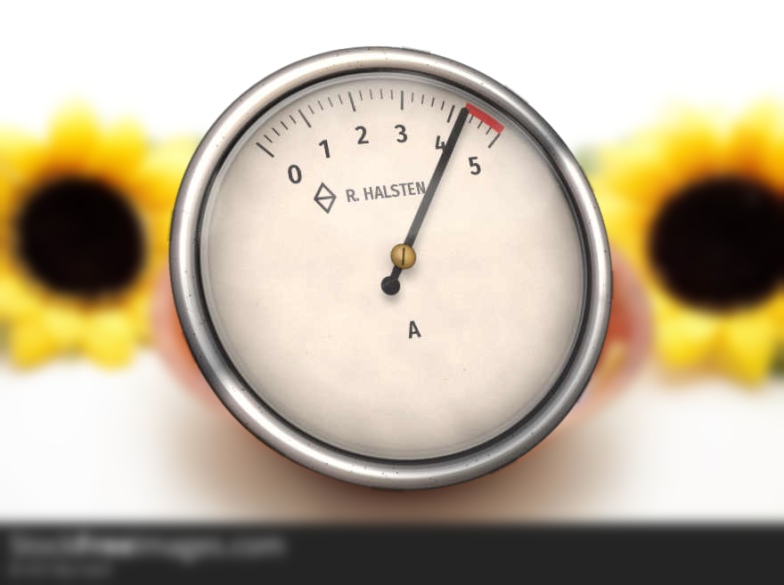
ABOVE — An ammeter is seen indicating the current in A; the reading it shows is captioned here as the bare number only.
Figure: 4.2
